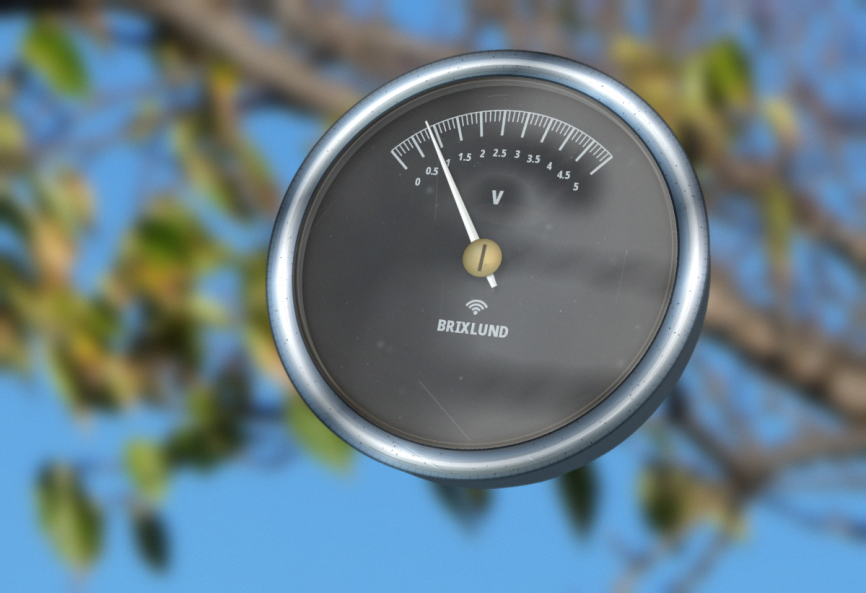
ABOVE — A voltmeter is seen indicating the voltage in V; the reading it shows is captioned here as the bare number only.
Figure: 0.9
